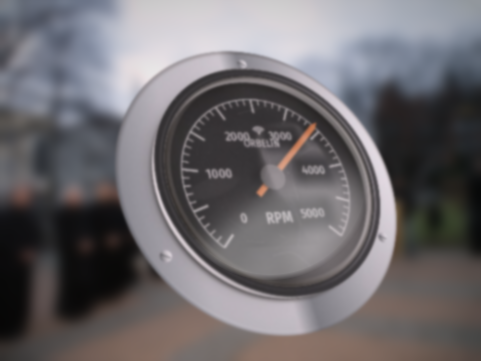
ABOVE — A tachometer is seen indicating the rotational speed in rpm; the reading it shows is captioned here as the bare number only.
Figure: 3400
